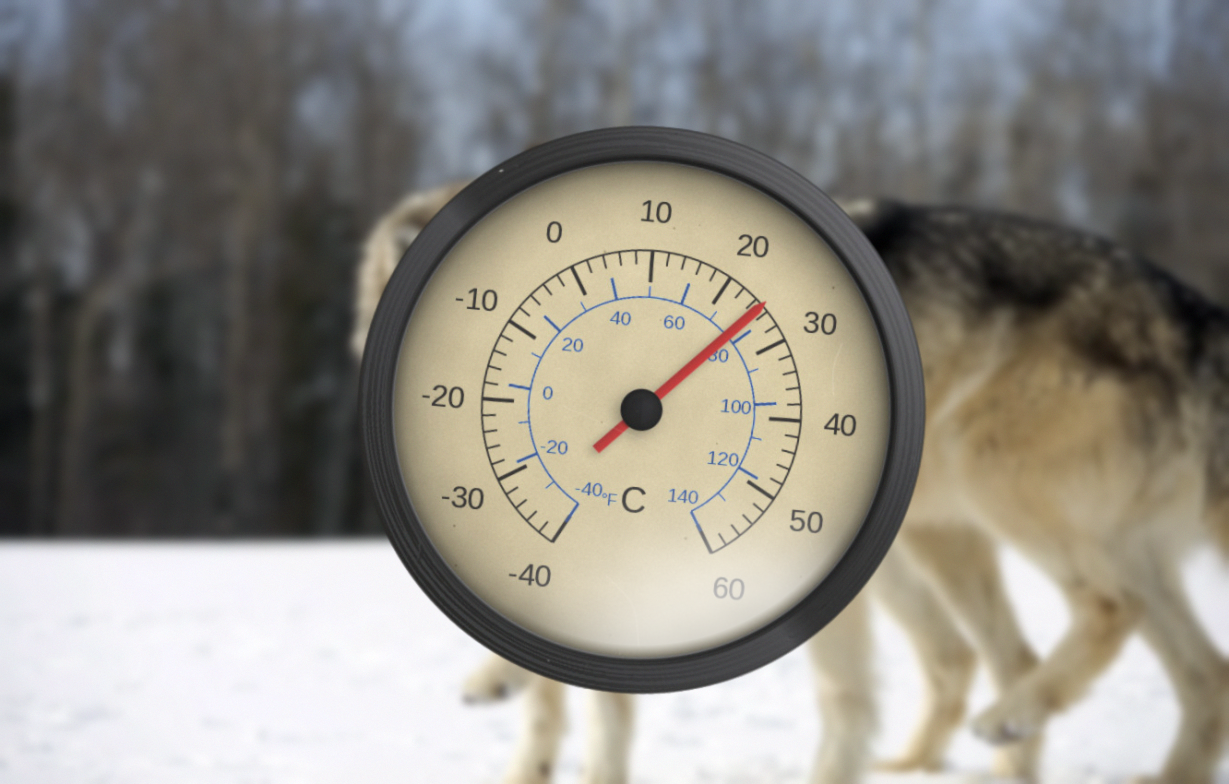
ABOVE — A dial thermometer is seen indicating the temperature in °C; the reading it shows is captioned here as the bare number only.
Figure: 25
